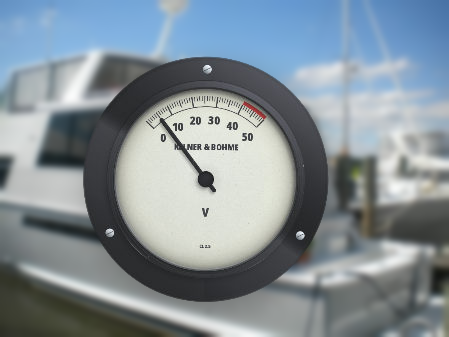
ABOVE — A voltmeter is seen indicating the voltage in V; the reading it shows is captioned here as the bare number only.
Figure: 5
